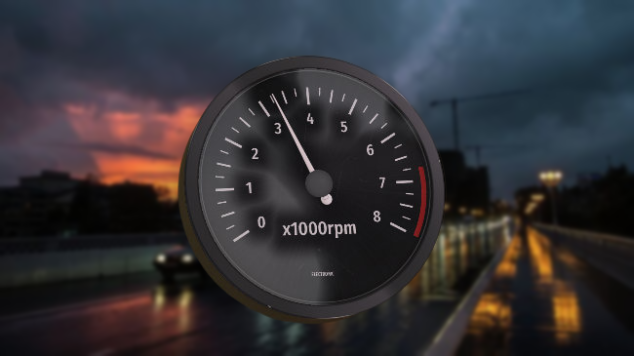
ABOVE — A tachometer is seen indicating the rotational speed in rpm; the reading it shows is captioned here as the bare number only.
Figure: 3250
